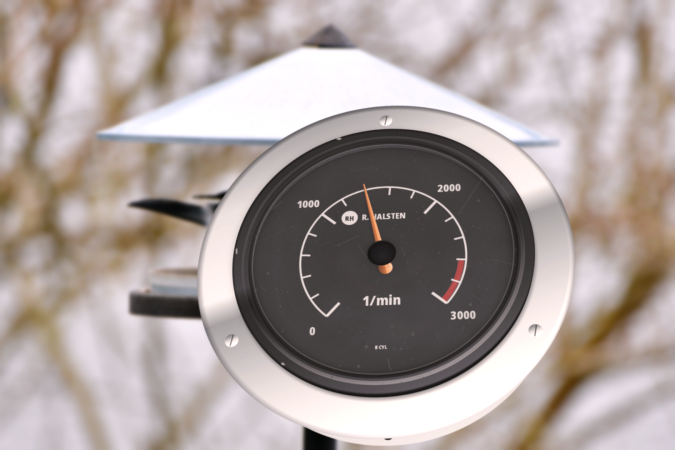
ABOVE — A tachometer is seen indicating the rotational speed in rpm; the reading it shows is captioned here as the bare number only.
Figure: 1400
